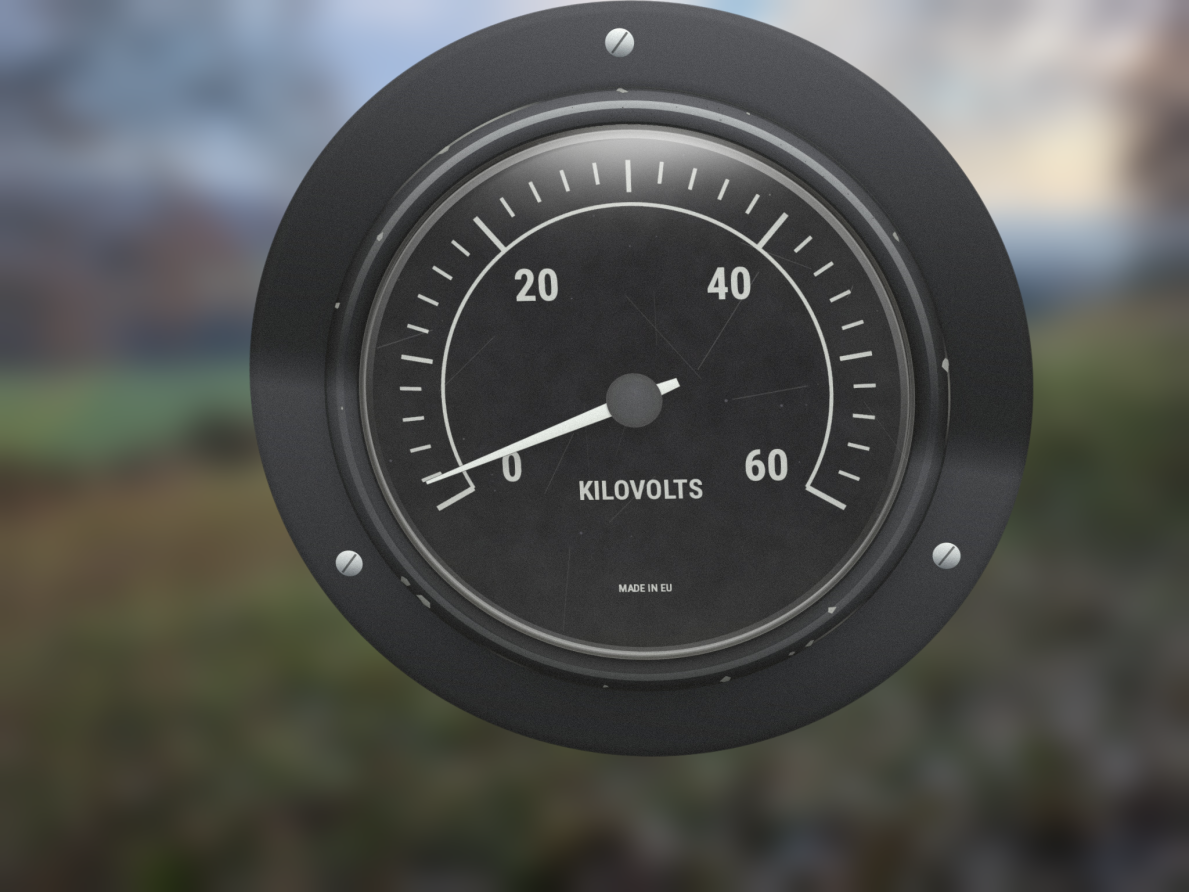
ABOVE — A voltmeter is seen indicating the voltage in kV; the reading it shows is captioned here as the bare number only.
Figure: 2
